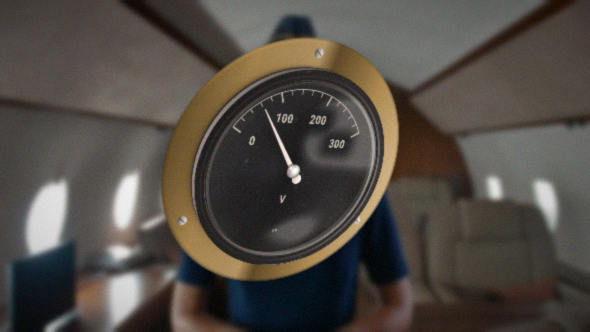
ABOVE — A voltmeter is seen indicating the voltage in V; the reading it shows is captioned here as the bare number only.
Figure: 60
